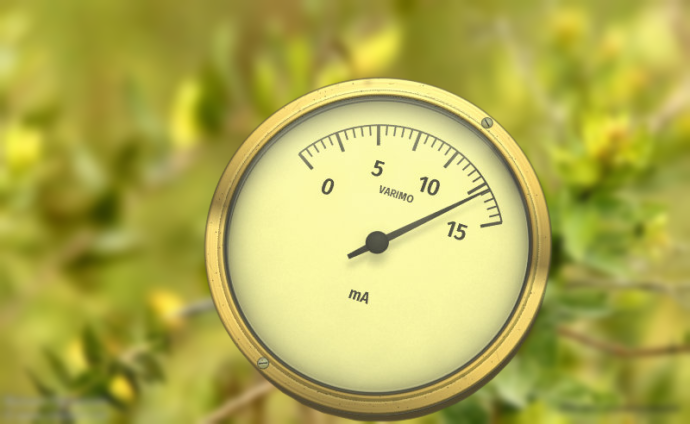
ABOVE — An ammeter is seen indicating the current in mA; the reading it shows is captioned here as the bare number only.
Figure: 13
